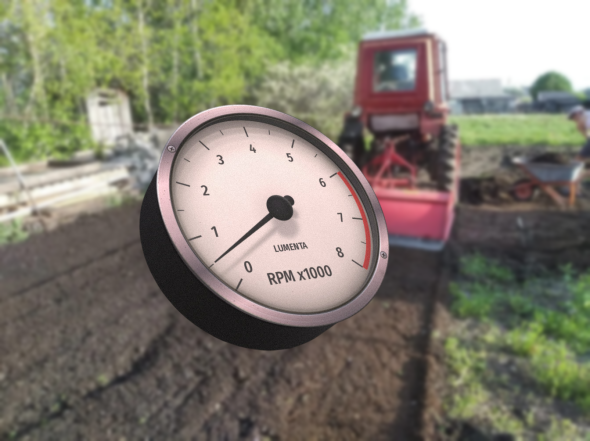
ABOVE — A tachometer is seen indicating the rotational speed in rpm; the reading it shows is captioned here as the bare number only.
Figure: 500
